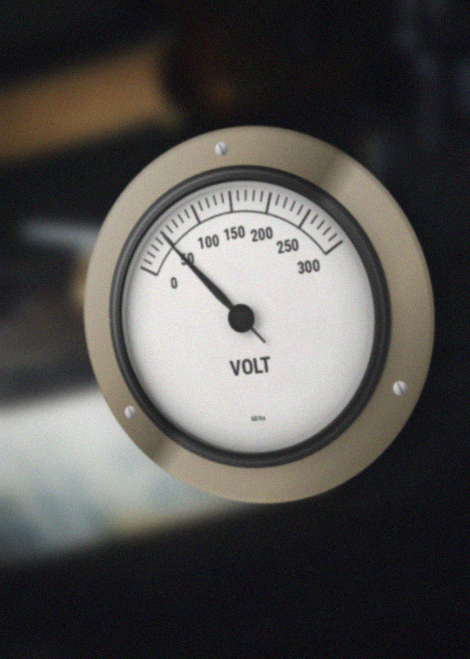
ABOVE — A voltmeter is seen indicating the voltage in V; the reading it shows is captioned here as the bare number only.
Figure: 50
